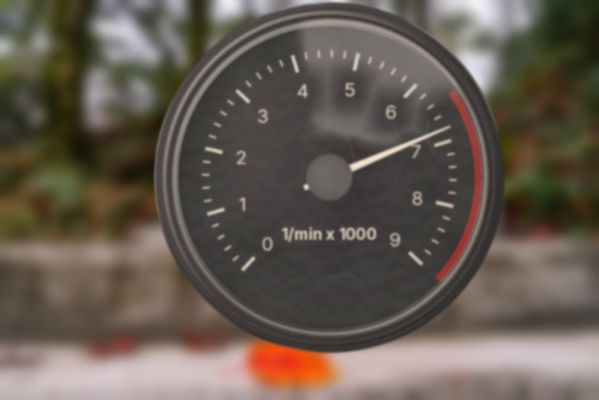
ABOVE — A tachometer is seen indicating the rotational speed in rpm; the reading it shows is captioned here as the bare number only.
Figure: 6800
